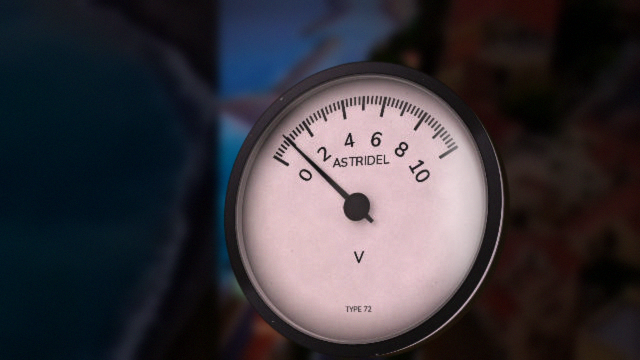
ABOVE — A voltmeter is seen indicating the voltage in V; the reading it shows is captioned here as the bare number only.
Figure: 1
